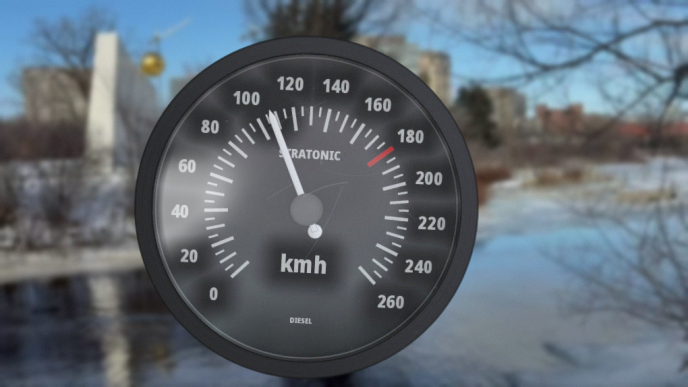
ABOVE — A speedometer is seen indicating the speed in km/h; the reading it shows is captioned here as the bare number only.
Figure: 107.5
